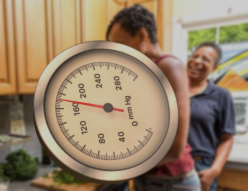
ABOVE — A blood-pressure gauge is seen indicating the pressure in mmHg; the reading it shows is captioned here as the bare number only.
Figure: 170
